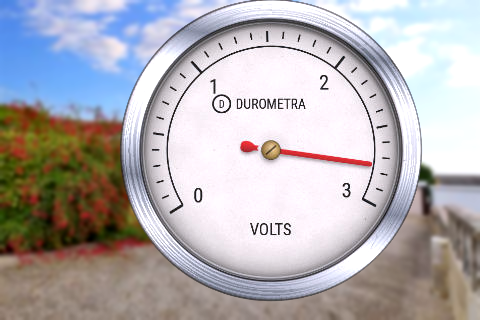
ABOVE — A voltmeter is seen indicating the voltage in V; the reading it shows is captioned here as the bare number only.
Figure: 2.75
